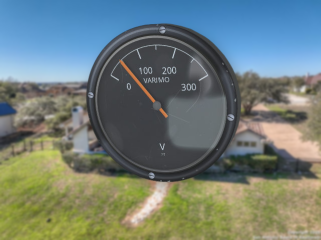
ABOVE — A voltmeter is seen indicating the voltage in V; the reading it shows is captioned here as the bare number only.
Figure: 50
